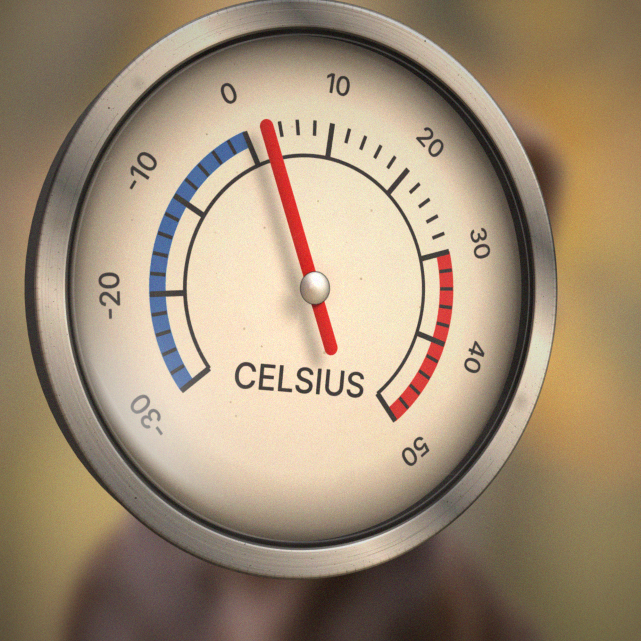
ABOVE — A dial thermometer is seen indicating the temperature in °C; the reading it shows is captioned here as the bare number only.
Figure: 2
